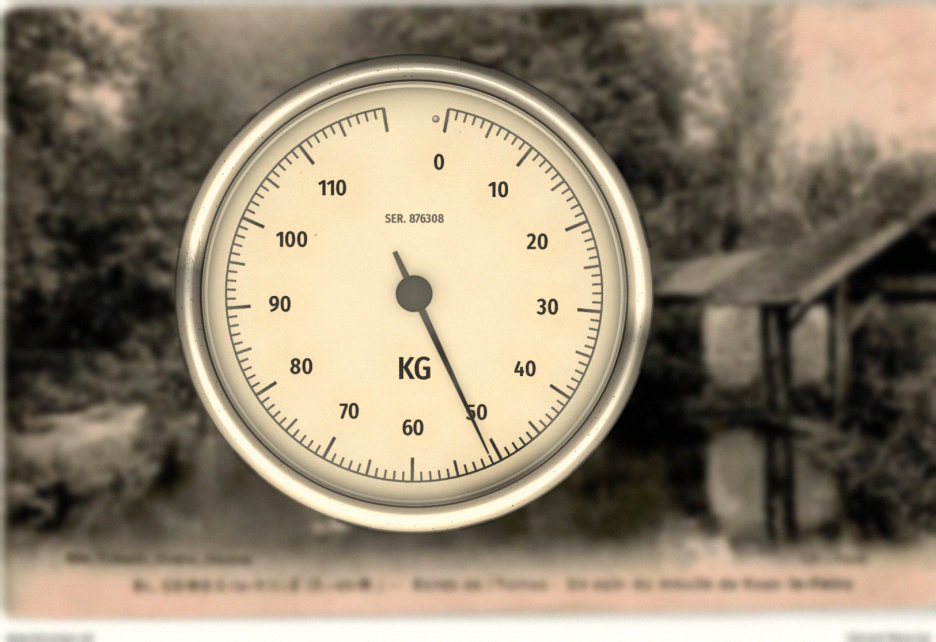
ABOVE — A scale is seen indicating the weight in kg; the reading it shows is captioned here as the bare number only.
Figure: 51
